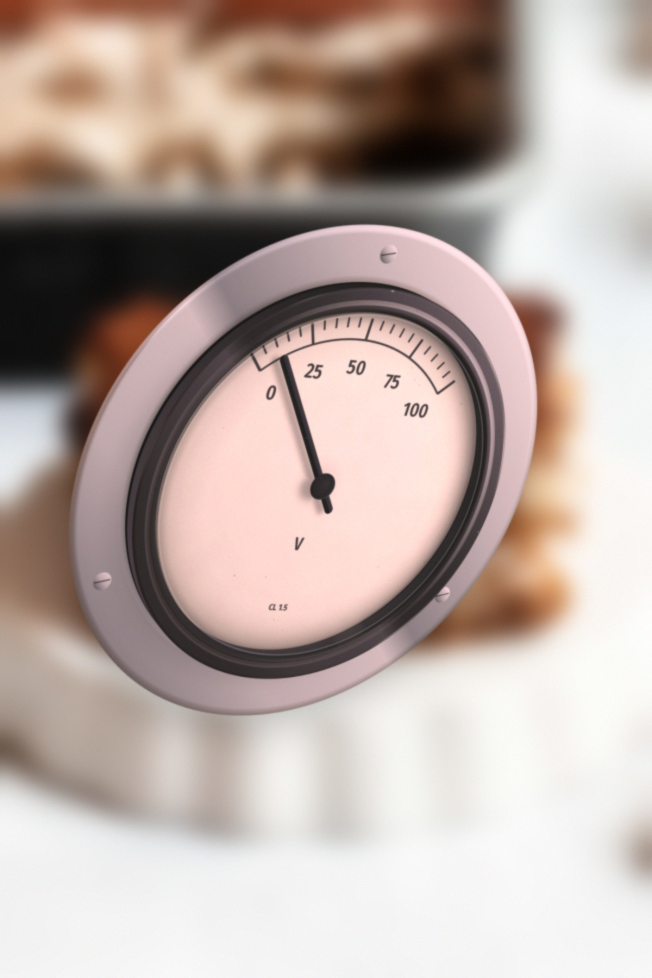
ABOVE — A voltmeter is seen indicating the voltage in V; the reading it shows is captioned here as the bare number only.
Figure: 10
